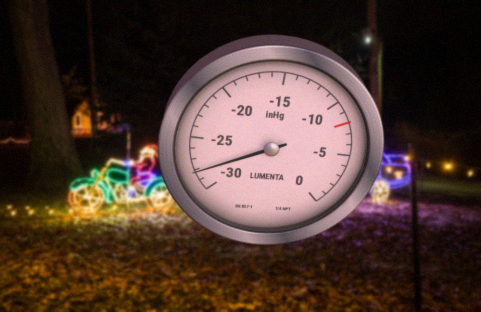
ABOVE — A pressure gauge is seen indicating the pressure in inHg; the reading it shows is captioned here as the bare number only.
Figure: -28
